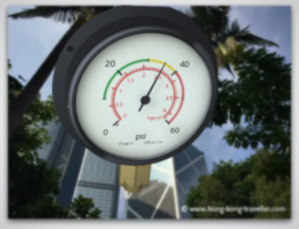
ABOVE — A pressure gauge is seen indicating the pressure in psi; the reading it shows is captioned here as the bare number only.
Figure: 35
